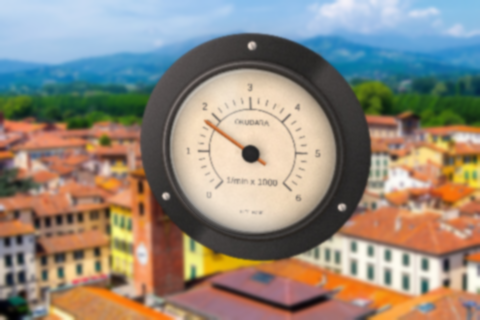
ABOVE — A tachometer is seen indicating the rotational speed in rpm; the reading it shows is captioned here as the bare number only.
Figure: 1800
